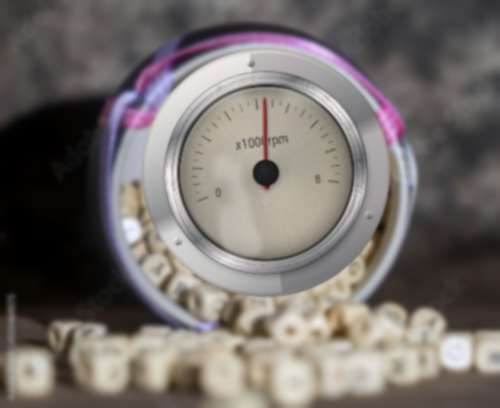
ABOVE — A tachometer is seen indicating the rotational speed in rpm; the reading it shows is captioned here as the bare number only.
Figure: 4250
